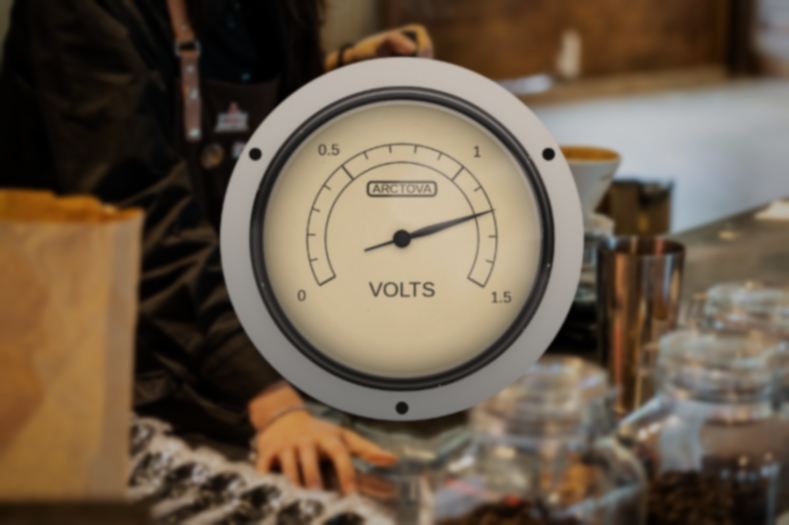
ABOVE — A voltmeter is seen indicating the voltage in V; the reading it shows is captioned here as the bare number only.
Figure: 1.2
